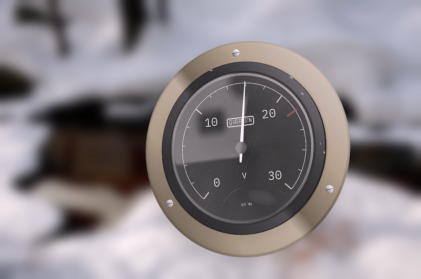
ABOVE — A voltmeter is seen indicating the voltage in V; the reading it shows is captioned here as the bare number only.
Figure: 16
